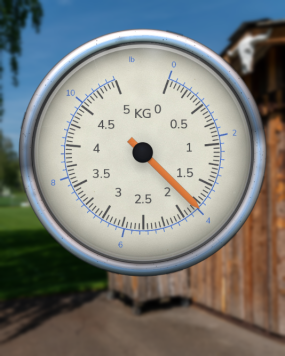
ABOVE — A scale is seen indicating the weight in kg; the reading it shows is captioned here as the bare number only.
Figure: 1.8
